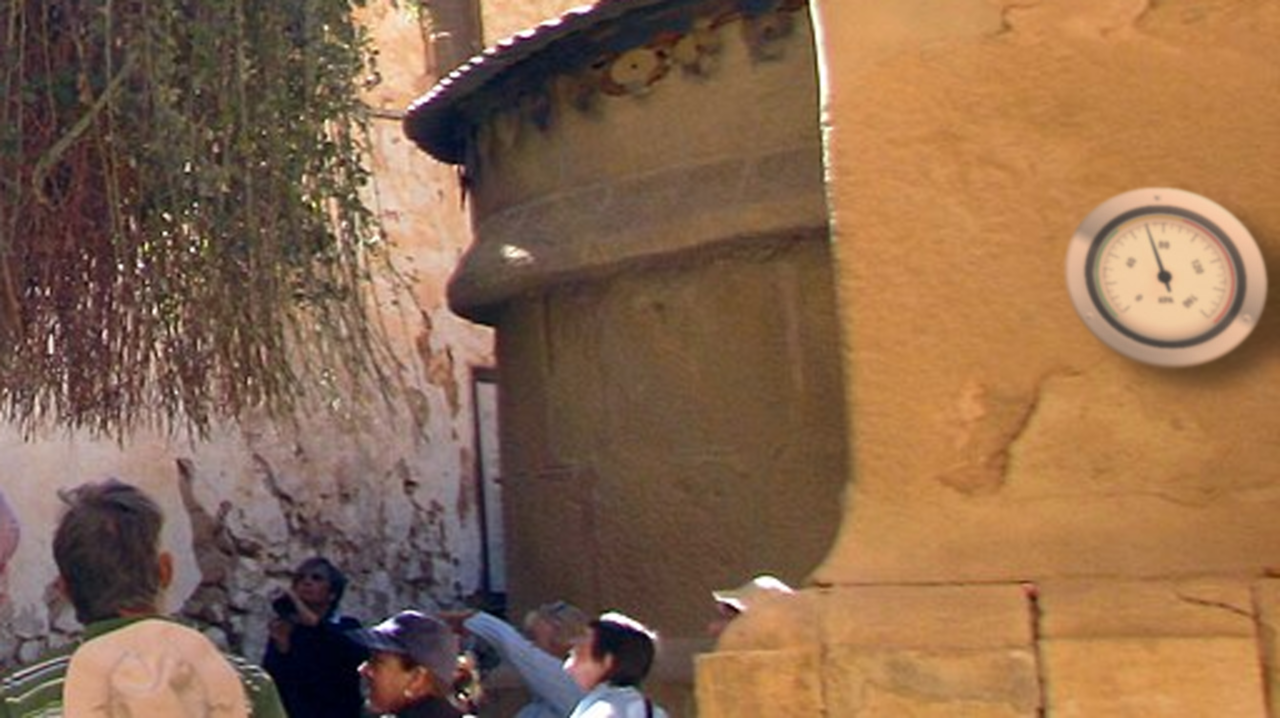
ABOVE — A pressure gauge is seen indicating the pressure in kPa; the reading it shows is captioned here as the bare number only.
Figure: 70
